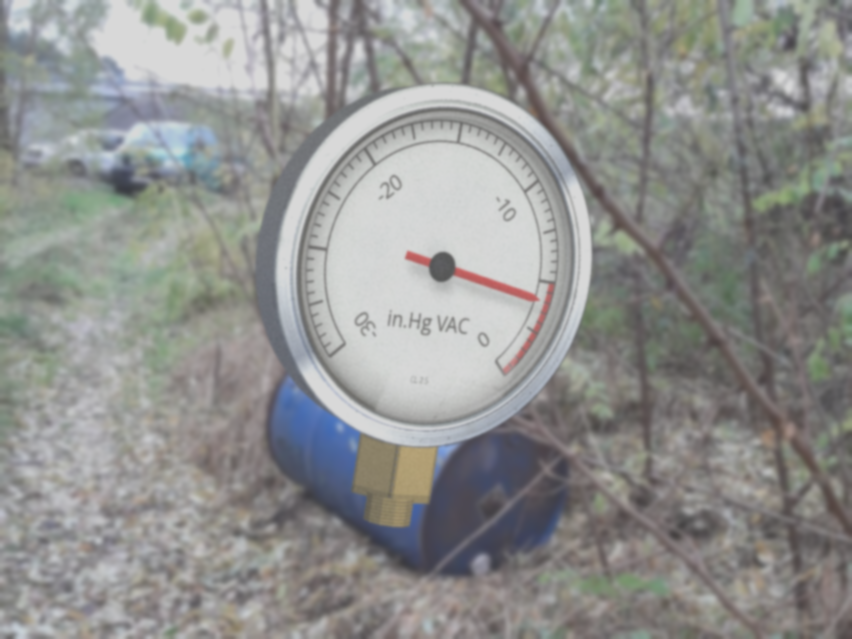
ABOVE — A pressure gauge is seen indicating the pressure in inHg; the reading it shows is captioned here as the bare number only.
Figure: -4
